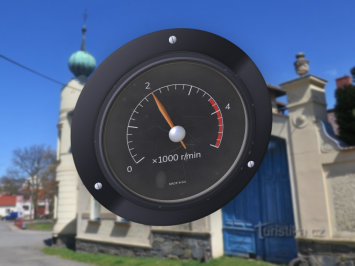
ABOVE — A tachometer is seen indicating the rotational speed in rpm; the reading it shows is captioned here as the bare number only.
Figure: 2000
